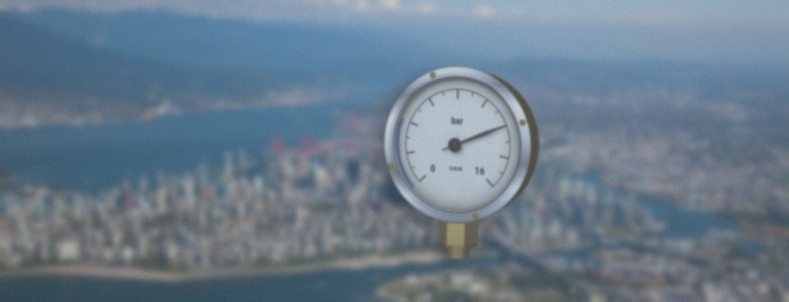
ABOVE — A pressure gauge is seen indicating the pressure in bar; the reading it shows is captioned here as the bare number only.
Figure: 12
